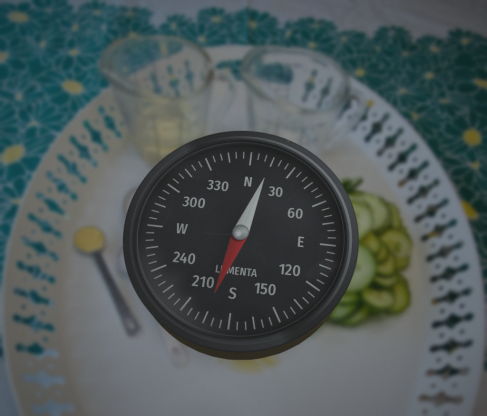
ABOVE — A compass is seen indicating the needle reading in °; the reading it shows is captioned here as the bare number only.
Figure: 195
